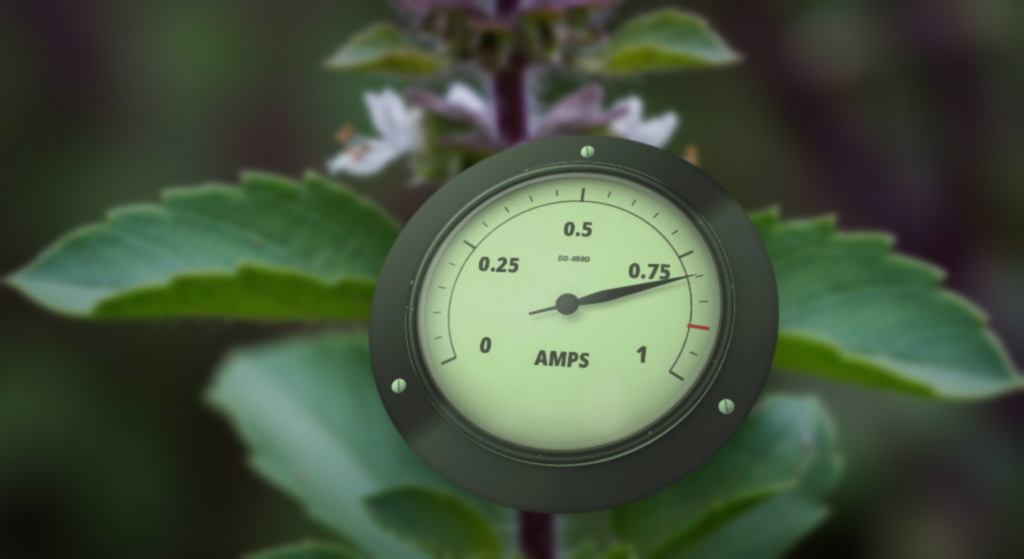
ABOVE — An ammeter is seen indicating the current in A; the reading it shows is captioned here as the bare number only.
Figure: 0.8
